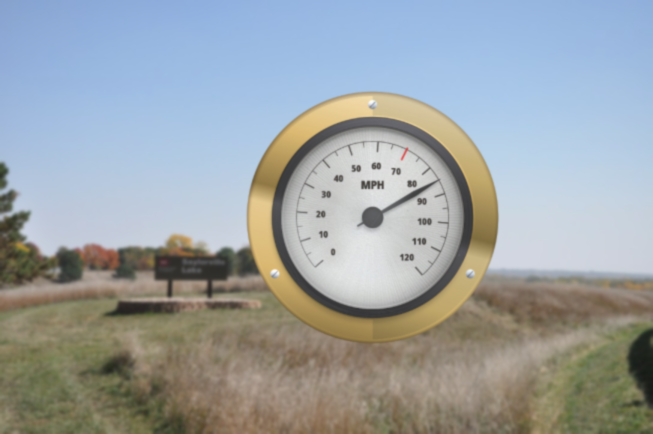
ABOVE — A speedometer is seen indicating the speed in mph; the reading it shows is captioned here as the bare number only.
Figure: 85
